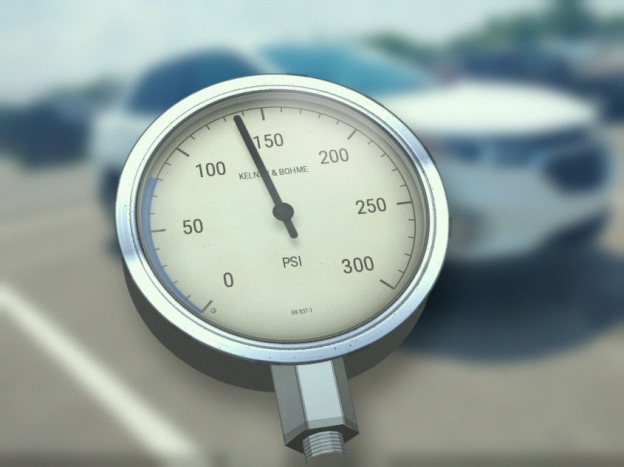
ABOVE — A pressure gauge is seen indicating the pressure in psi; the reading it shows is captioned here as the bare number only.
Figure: 135
